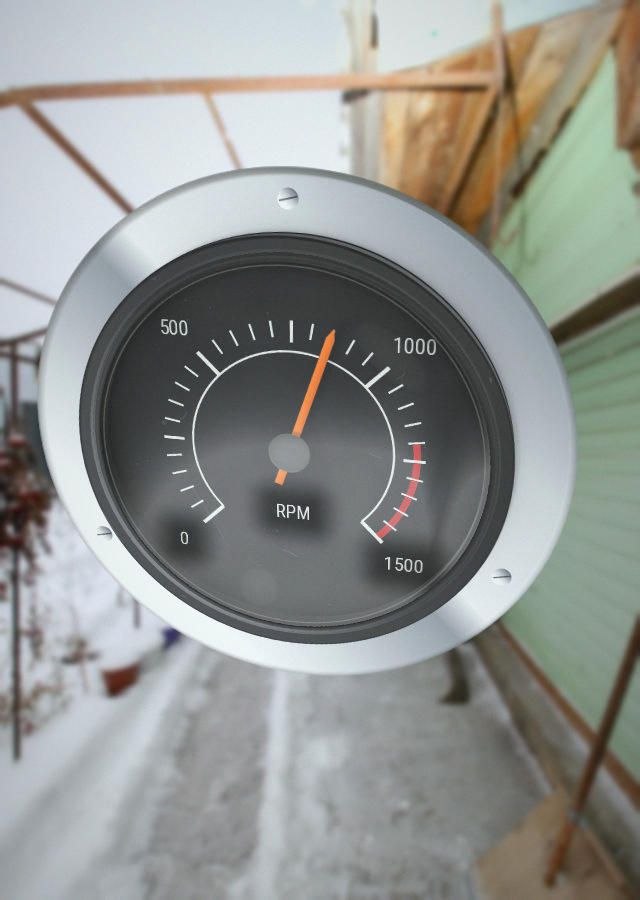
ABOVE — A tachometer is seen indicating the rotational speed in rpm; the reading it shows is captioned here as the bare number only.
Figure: 850
